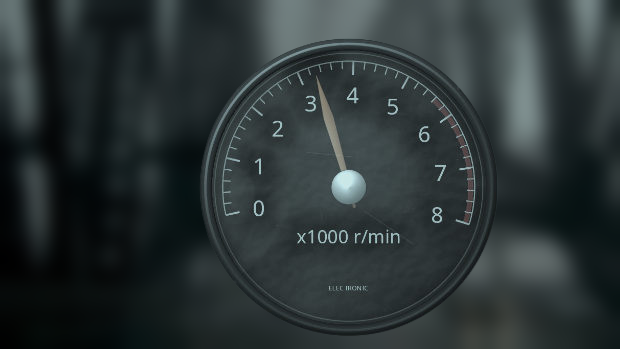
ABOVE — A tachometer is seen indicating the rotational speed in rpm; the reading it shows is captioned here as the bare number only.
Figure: 3300
